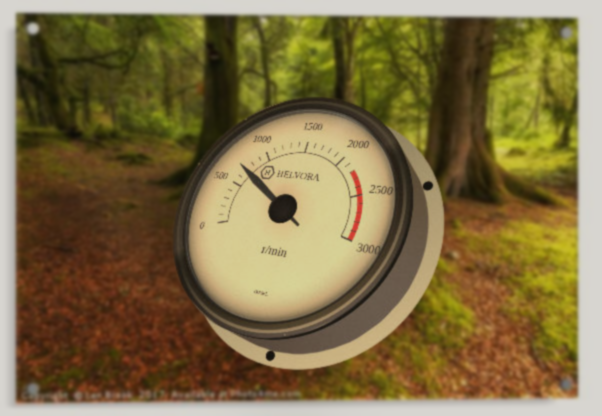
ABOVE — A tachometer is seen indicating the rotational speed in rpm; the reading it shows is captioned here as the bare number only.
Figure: 700
